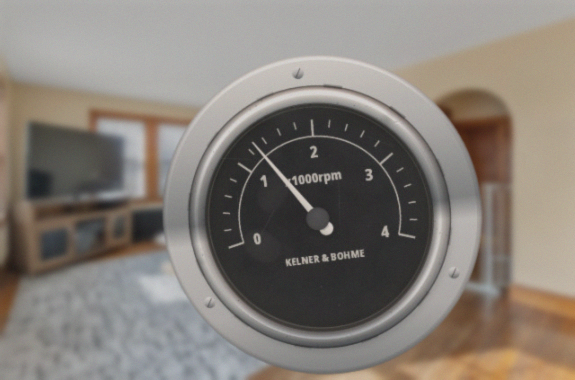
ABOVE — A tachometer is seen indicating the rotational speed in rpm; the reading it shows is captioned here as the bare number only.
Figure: 1300
